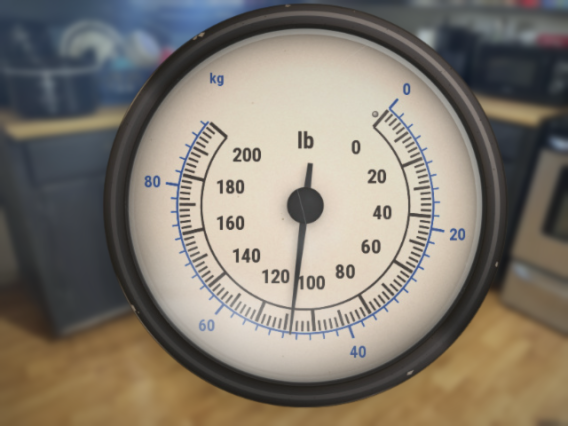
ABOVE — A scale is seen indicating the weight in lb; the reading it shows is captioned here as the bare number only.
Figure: 108
